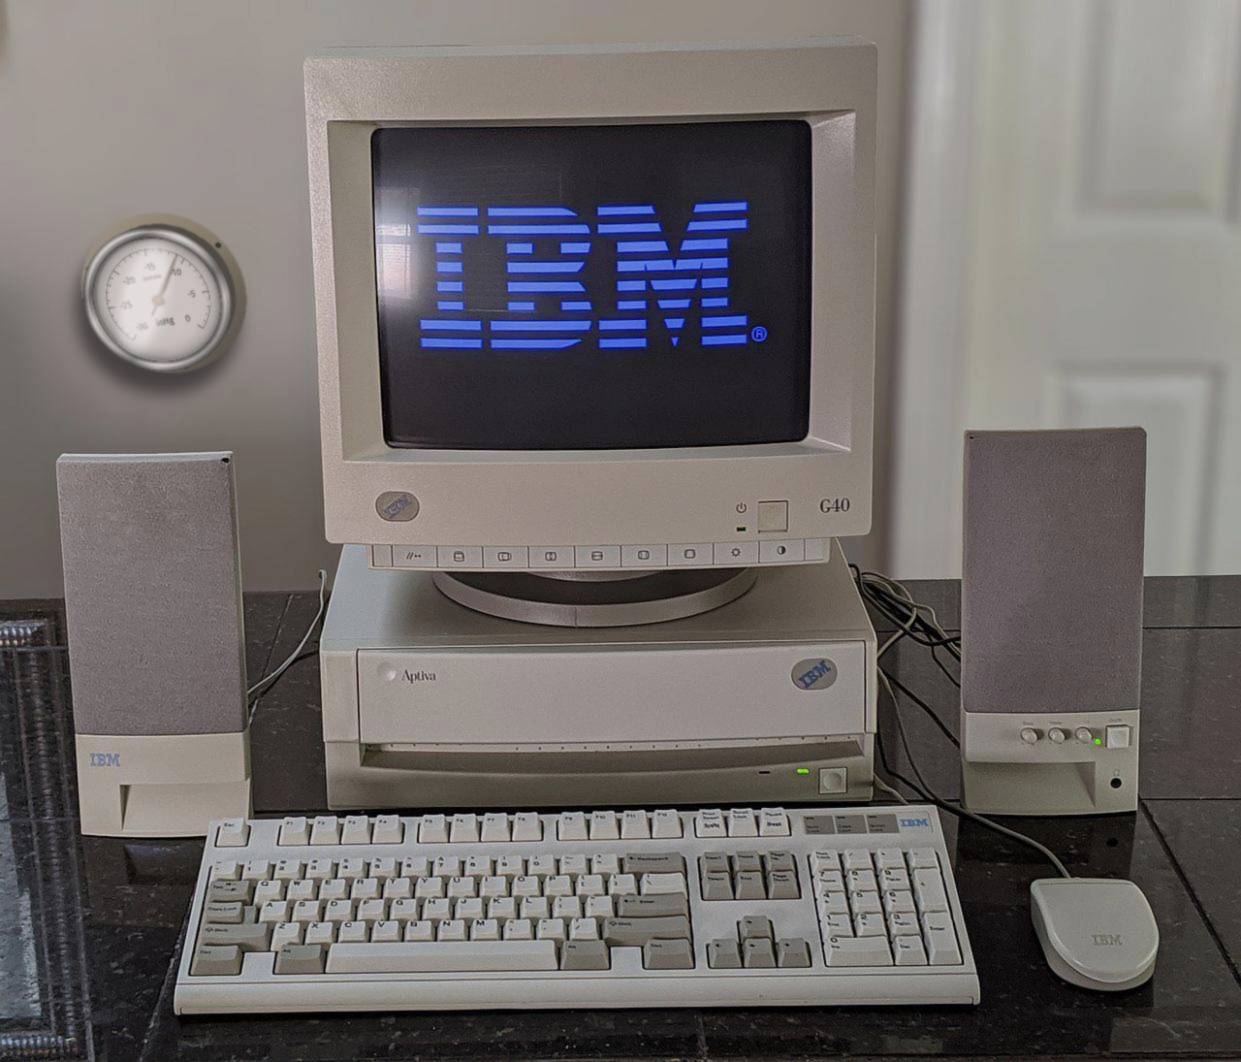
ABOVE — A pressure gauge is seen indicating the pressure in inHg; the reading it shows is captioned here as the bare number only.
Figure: -11
